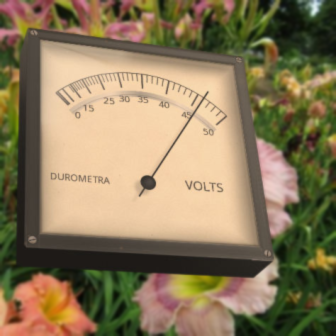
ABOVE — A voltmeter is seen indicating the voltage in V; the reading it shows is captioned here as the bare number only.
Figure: 46
